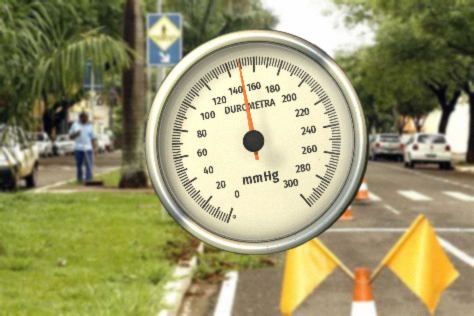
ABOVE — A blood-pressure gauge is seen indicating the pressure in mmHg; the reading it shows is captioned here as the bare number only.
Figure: 150
